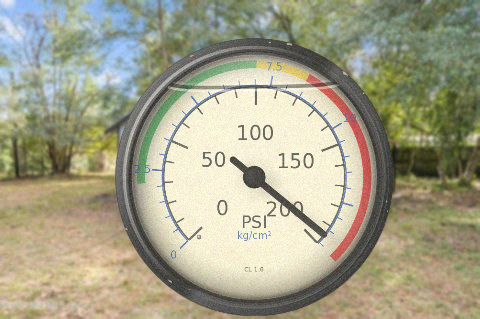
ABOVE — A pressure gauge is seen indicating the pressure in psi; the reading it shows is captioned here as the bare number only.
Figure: 195
